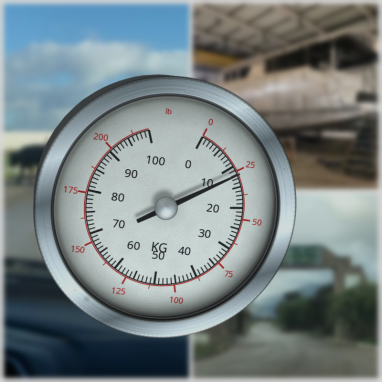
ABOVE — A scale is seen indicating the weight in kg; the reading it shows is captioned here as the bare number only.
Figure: 12
